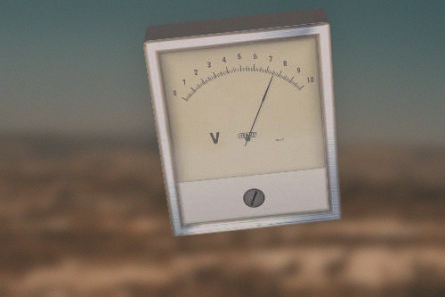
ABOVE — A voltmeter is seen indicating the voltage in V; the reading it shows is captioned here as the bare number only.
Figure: 7.5
